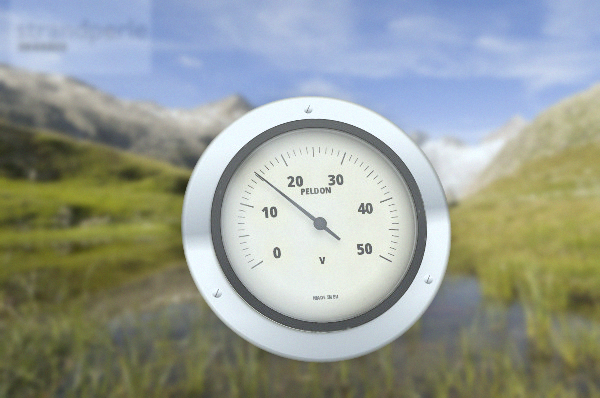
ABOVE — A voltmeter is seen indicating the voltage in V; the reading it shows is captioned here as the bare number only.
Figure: 15
